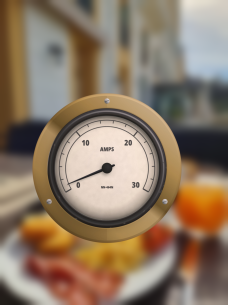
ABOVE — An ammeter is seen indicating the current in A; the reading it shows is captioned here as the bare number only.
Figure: 1
